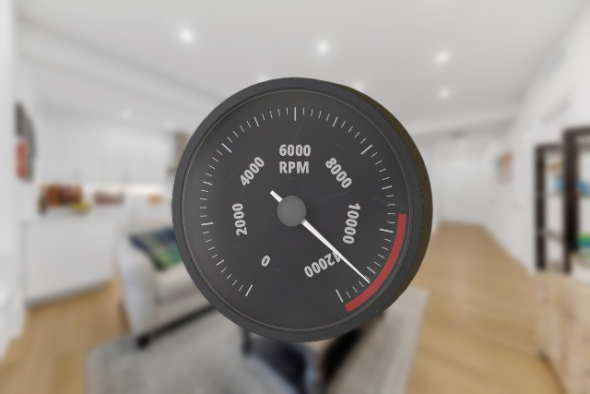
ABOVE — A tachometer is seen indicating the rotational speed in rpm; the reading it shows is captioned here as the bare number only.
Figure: 11200
